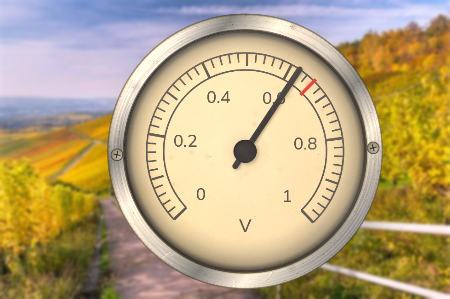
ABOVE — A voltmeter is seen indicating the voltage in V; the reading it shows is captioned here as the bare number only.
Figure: 0.62
